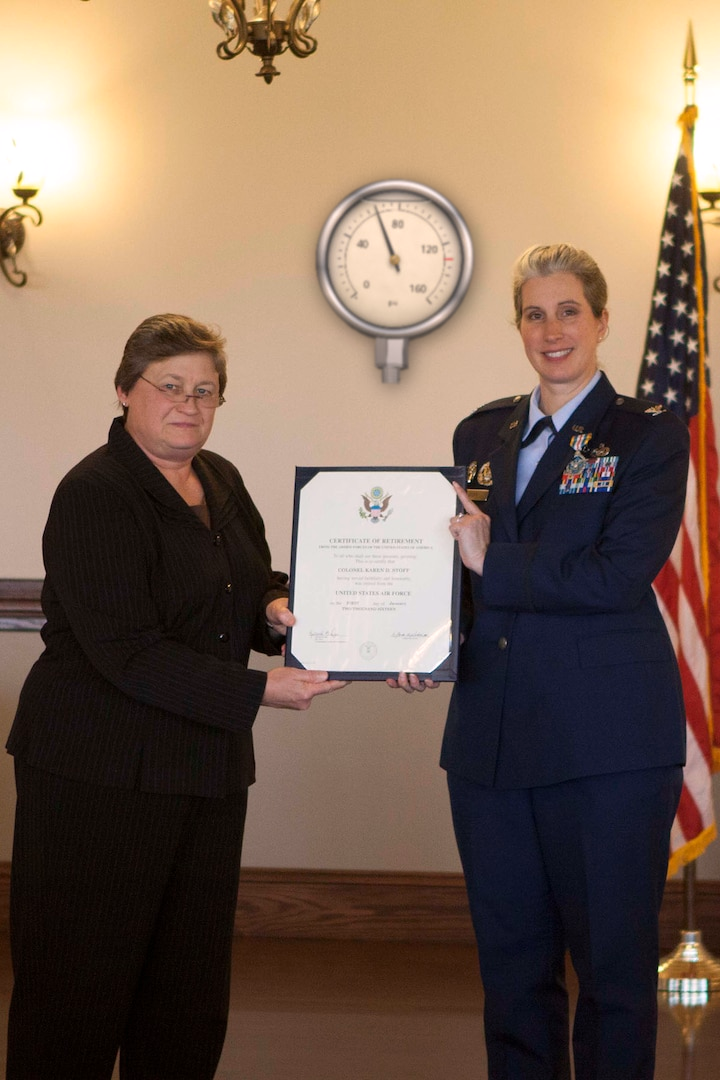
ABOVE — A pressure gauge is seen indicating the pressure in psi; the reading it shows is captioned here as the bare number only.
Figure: 65
